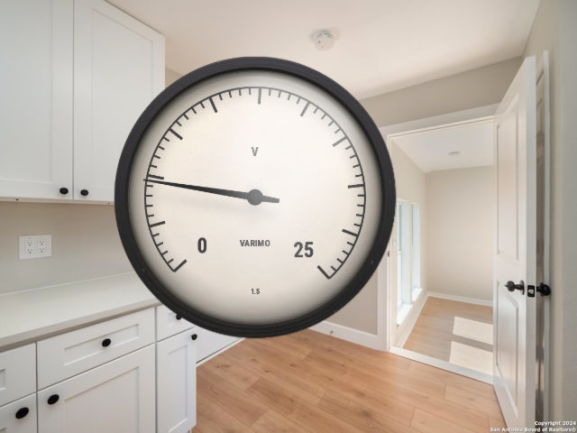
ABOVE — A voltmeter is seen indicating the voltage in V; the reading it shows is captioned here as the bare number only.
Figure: 4.75
